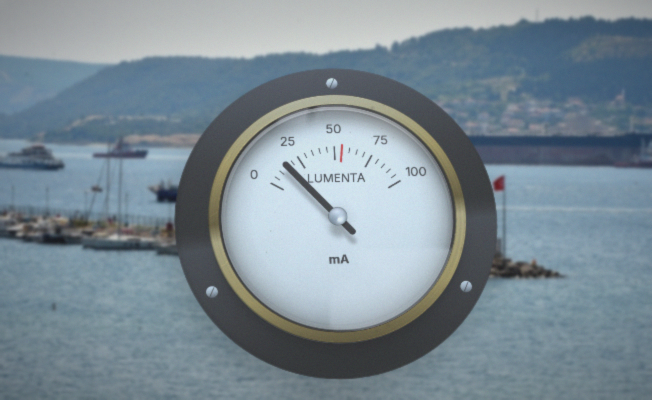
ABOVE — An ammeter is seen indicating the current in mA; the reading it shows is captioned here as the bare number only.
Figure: 15
